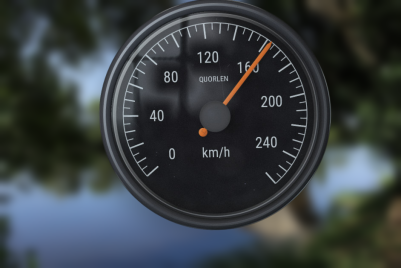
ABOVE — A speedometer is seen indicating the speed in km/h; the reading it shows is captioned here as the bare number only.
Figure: 162.5
